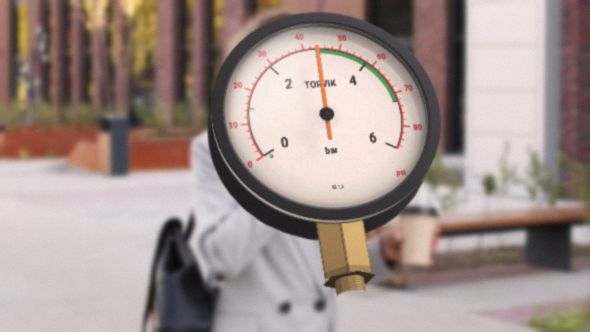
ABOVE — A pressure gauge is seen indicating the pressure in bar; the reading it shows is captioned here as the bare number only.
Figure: 3
